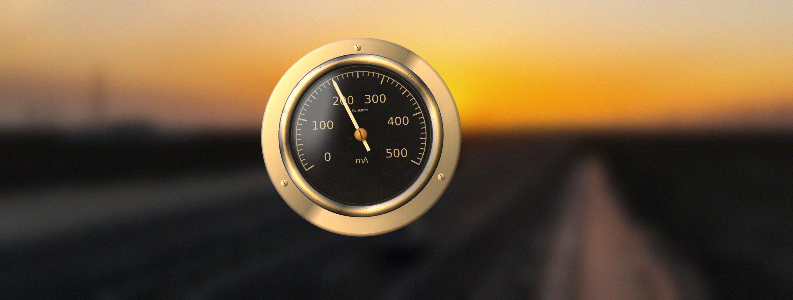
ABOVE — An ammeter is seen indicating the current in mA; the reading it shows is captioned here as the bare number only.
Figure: 200
